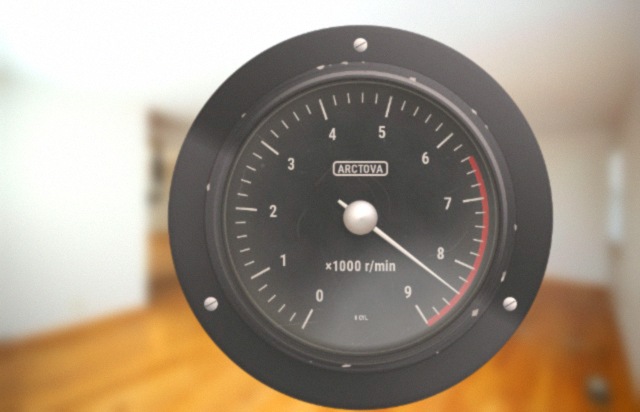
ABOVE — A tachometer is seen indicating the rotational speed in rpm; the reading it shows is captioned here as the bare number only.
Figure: 8400
